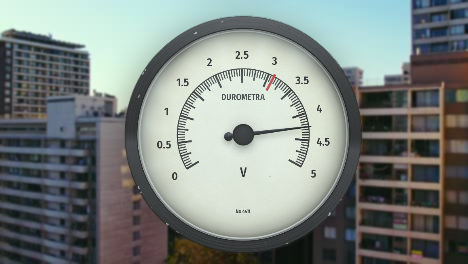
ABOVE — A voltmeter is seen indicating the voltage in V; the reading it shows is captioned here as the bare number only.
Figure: 4.25
